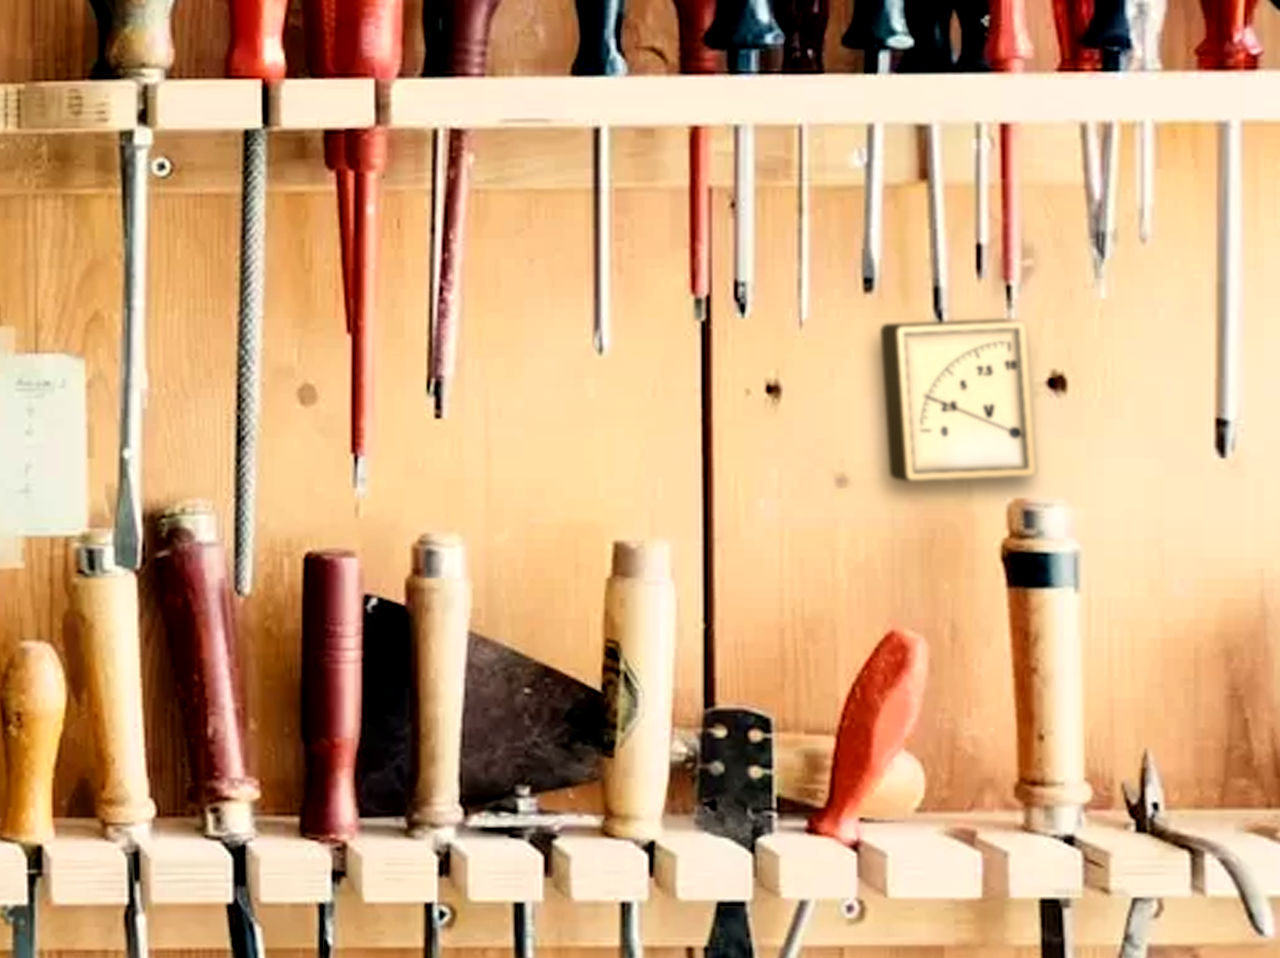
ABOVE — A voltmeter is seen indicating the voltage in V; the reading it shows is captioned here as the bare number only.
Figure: 2.5
